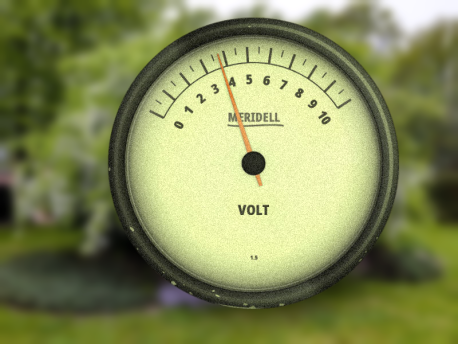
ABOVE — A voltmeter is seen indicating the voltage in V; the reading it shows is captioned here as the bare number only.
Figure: 3.75
